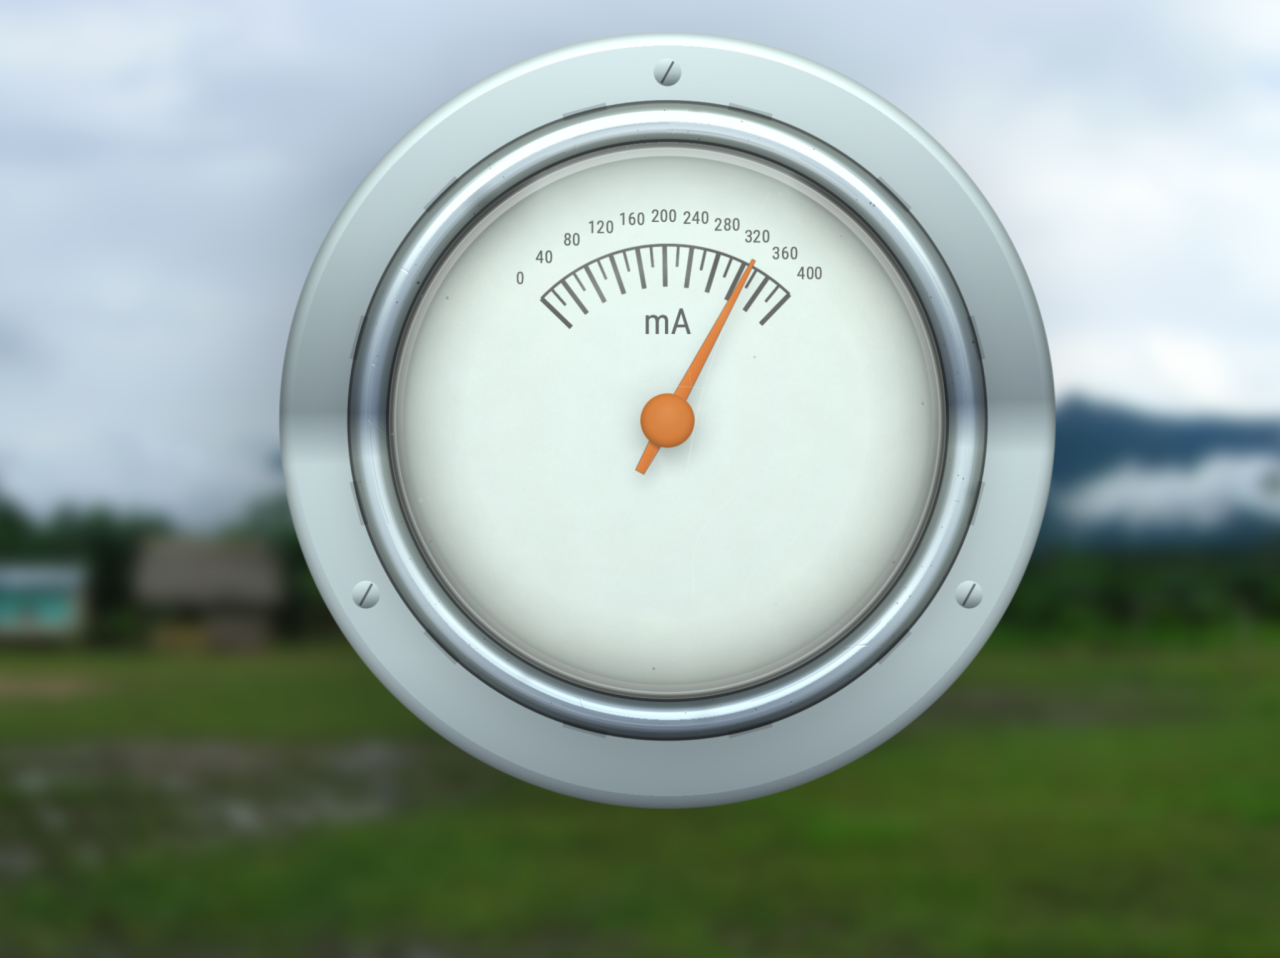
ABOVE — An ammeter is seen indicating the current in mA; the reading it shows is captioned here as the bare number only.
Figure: 330
